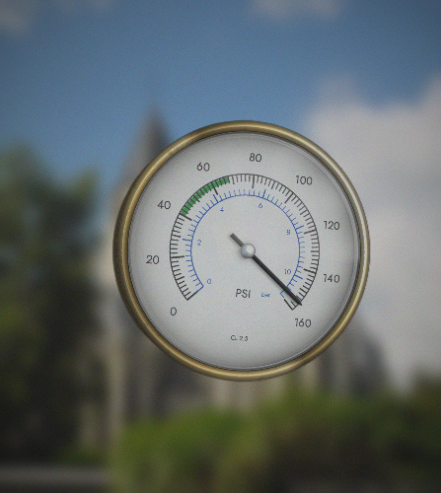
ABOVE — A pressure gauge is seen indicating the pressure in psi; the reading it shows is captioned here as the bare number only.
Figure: 156
